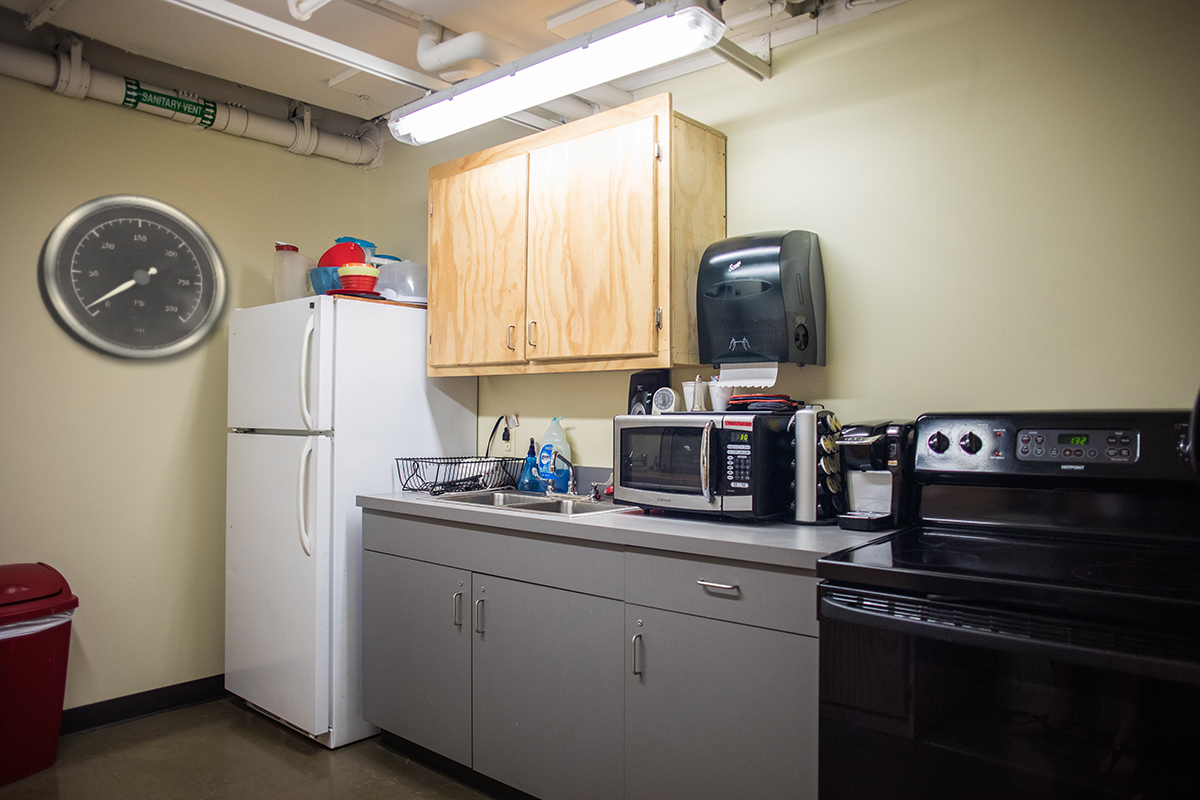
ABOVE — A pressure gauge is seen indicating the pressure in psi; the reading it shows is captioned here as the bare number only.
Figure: 10
